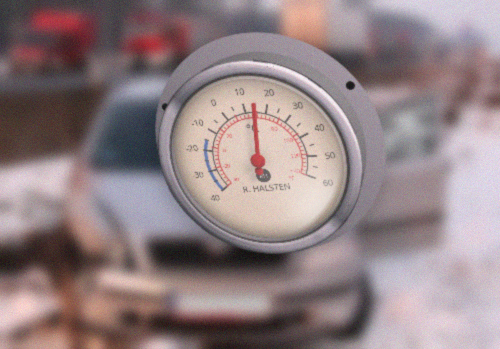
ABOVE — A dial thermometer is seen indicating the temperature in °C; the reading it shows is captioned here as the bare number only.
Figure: 15
